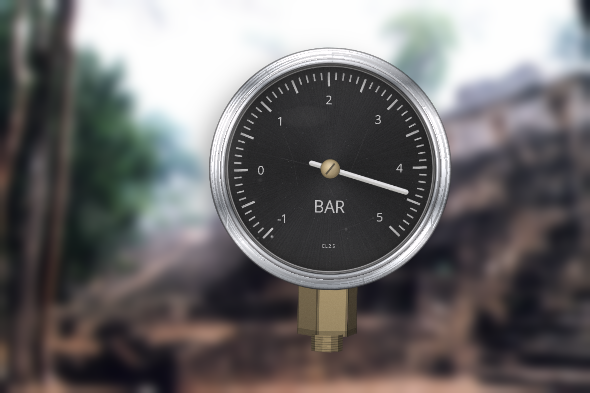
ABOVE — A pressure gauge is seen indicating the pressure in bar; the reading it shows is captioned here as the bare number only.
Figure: 4.4
